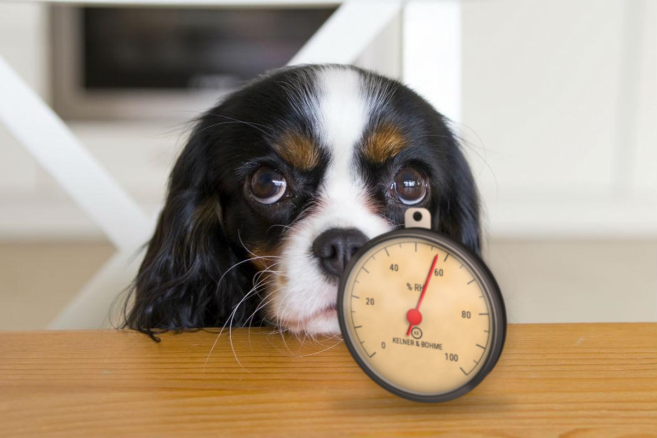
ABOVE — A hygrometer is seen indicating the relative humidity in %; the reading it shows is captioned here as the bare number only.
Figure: 57.5
